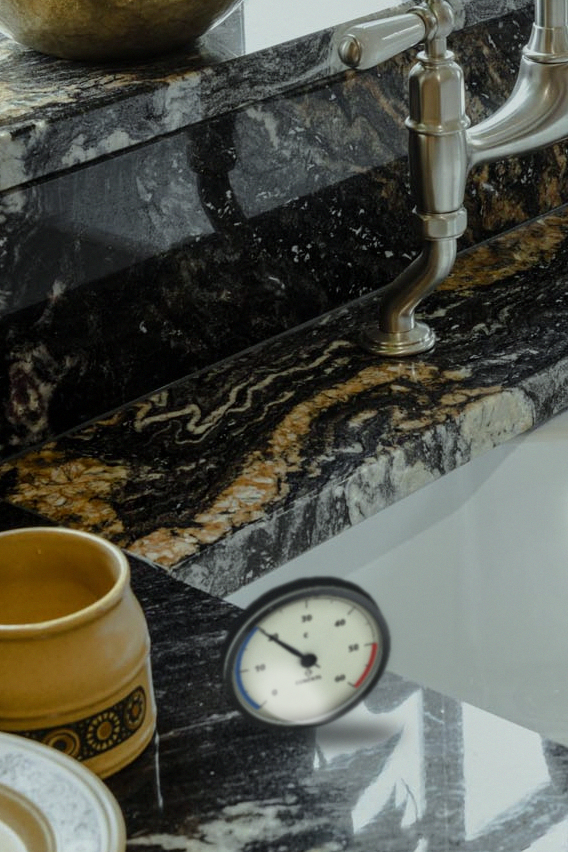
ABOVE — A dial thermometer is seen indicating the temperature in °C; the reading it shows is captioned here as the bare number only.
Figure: 20
